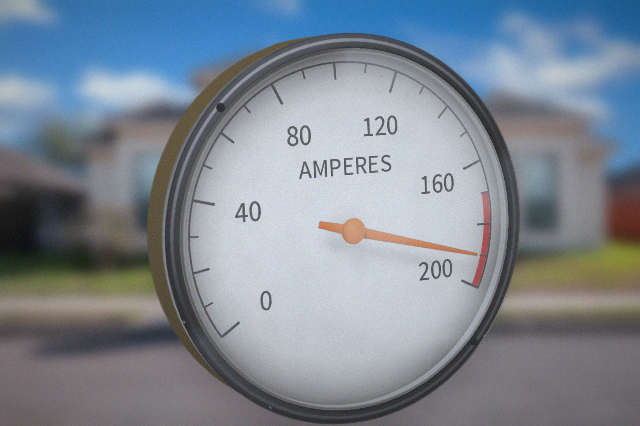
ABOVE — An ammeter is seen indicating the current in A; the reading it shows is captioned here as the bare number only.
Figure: 190
